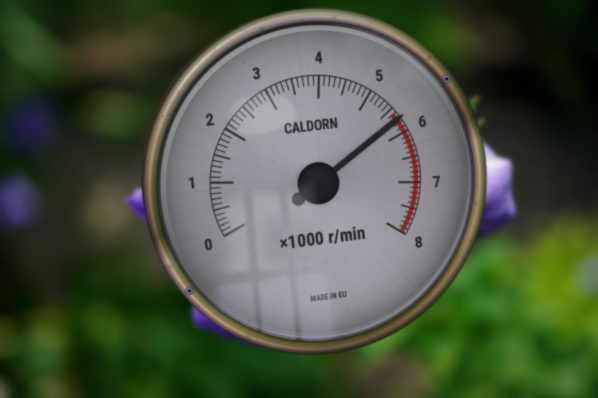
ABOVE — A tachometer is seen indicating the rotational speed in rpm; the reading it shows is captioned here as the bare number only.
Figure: 5700
